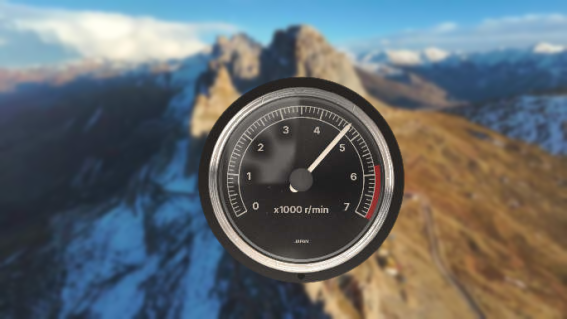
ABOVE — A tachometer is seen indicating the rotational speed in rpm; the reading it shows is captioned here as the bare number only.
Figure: 4700
